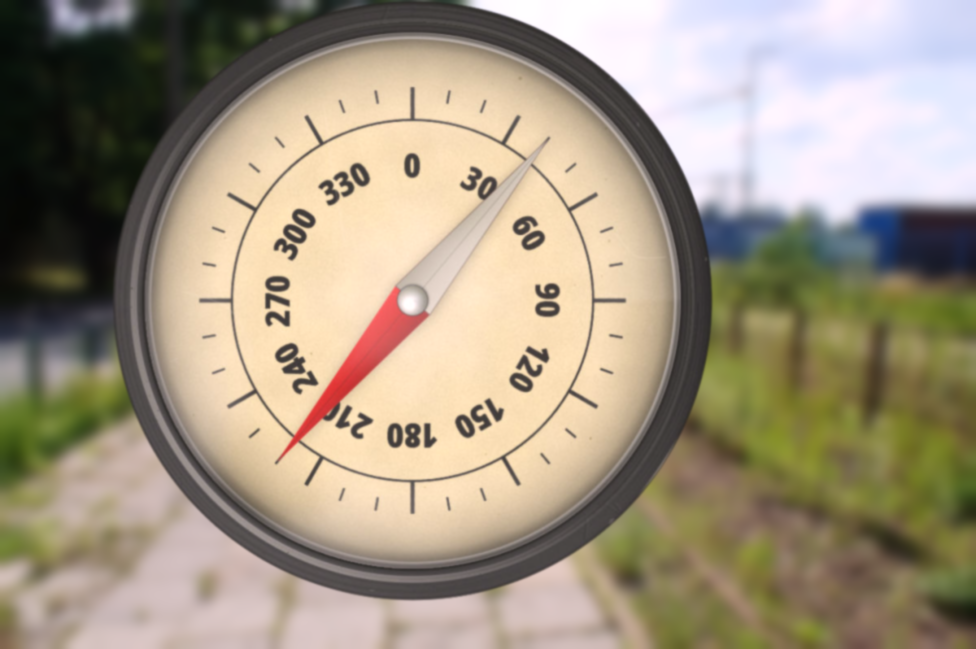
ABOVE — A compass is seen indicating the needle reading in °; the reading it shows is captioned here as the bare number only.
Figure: 220
